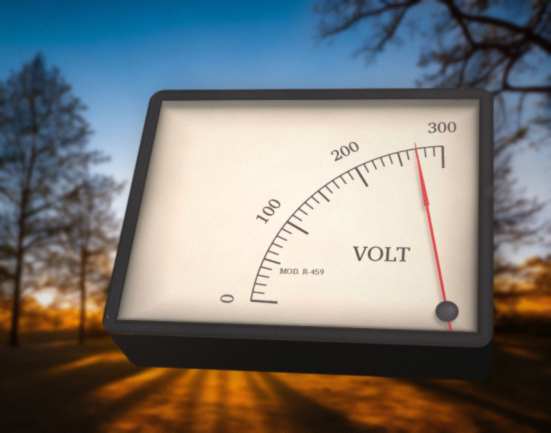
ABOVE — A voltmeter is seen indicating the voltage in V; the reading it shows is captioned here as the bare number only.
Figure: 270
